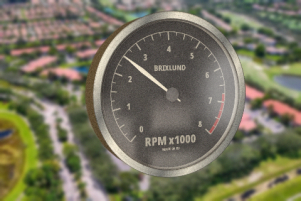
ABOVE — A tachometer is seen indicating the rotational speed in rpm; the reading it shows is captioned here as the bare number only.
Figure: 2500
